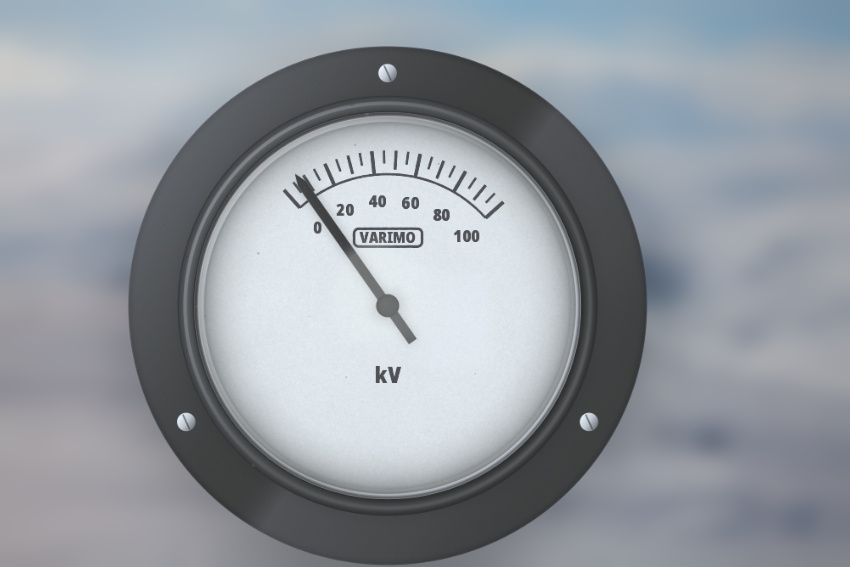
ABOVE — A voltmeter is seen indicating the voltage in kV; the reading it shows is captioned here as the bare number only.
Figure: 7.5
